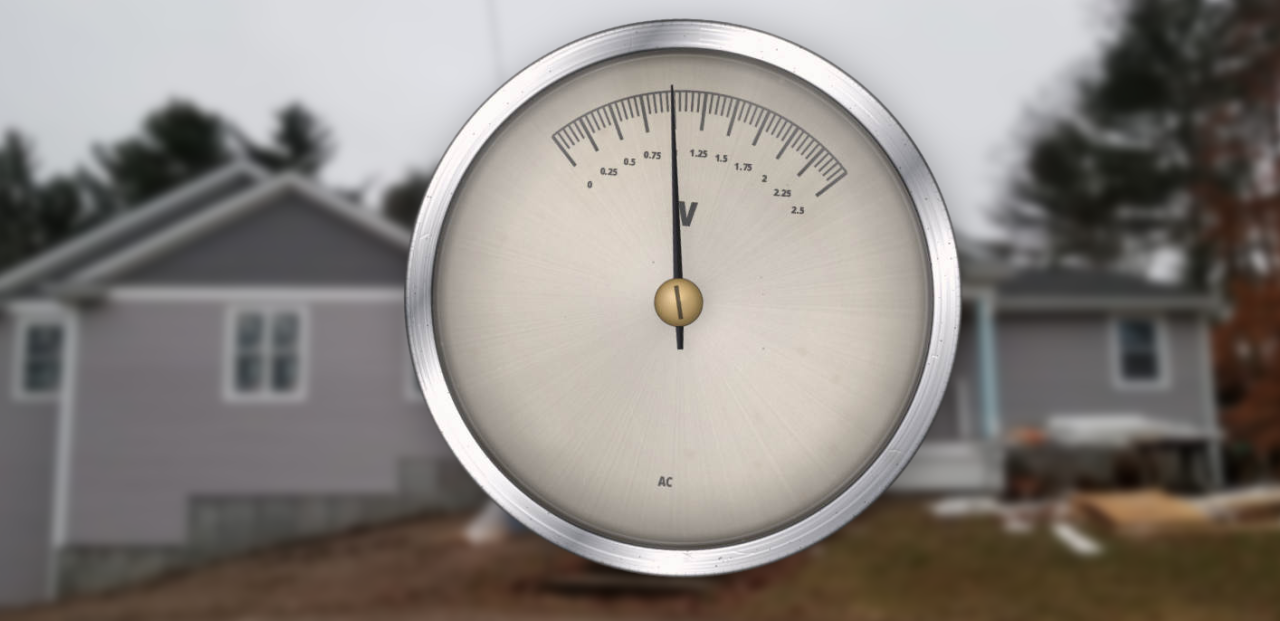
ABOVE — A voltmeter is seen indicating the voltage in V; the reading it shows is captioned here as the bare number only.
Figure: 1
